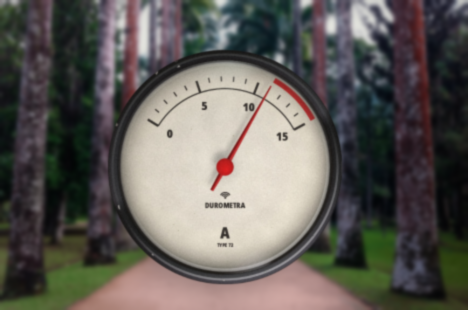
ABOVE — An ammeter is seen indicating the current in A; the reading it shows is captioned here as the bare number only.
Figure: 11
